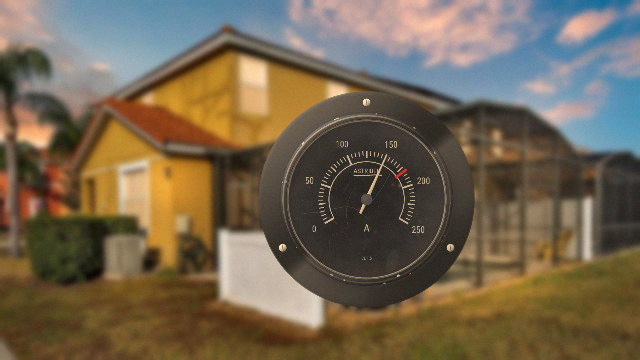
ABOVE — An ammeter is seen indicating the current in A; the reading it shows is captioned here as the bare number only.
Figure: 150
